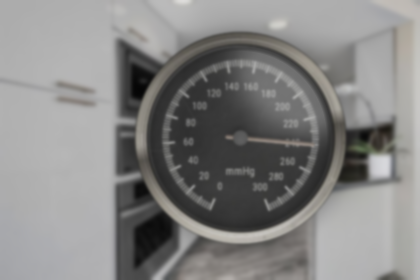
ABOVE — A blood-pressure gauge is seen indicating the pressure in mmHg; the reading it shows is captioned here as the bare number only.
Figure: 240
